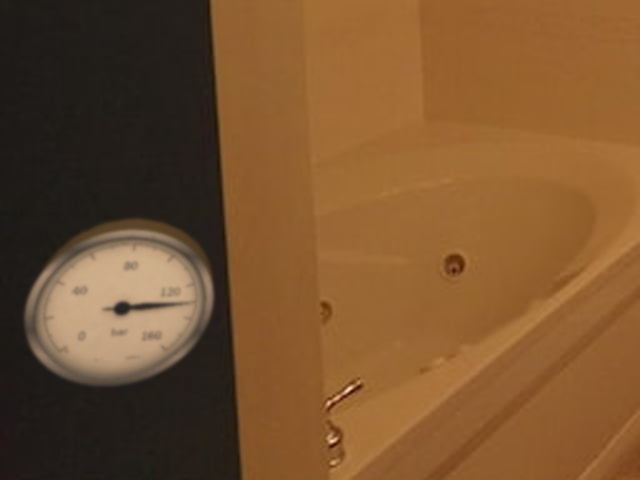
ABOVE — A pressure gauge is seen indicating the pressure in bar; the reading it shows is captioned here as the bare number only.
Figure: 130
